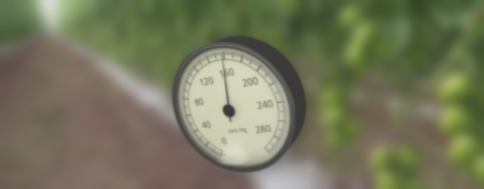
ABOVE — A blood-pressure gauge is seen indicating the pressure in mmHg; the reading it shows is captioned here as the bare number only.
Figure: 160
